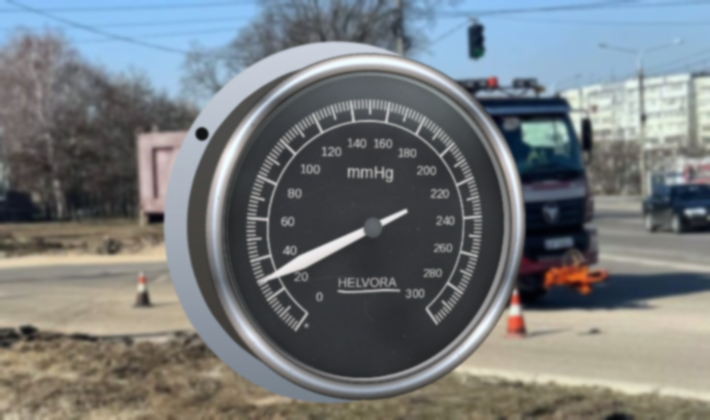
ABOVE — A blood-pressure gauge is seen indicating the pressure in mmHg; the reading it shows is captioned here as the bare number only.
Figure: 30
